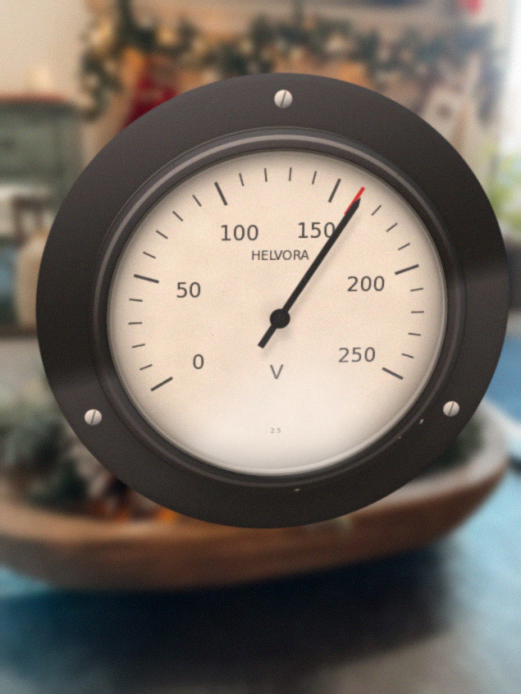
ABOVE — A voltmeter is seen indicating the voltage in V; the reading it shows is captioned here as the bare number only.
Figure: 160
